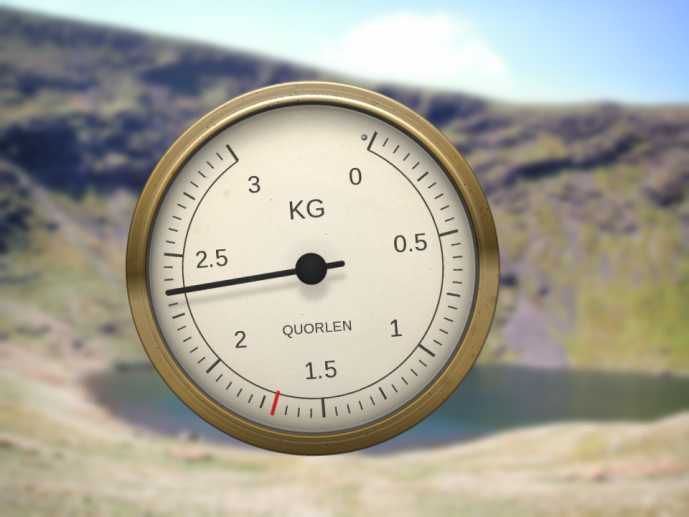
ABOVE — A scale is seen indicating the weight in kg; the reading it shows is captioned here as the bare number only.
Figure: 2.35
